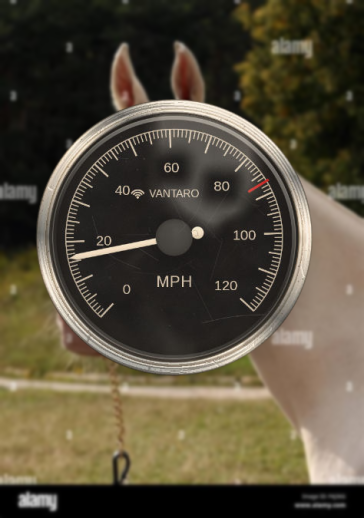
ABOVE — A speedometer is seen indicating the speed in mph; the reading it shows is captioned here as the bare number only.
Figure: 16
